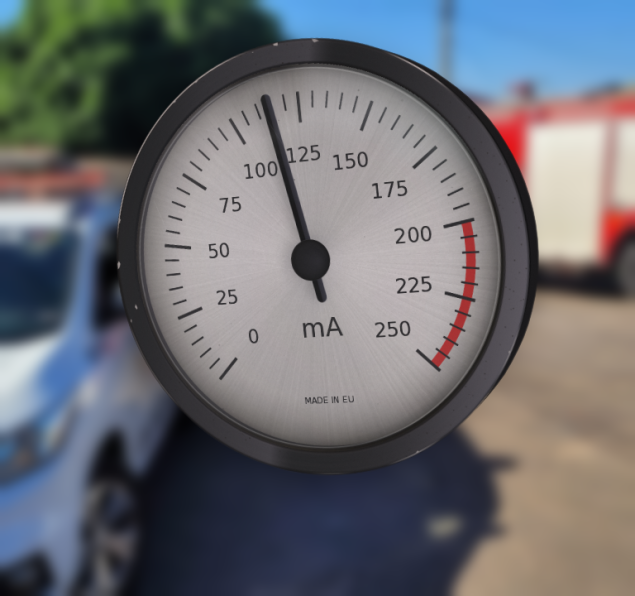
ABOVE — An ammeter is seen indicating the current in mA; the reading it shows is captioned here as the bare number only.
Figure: 115
